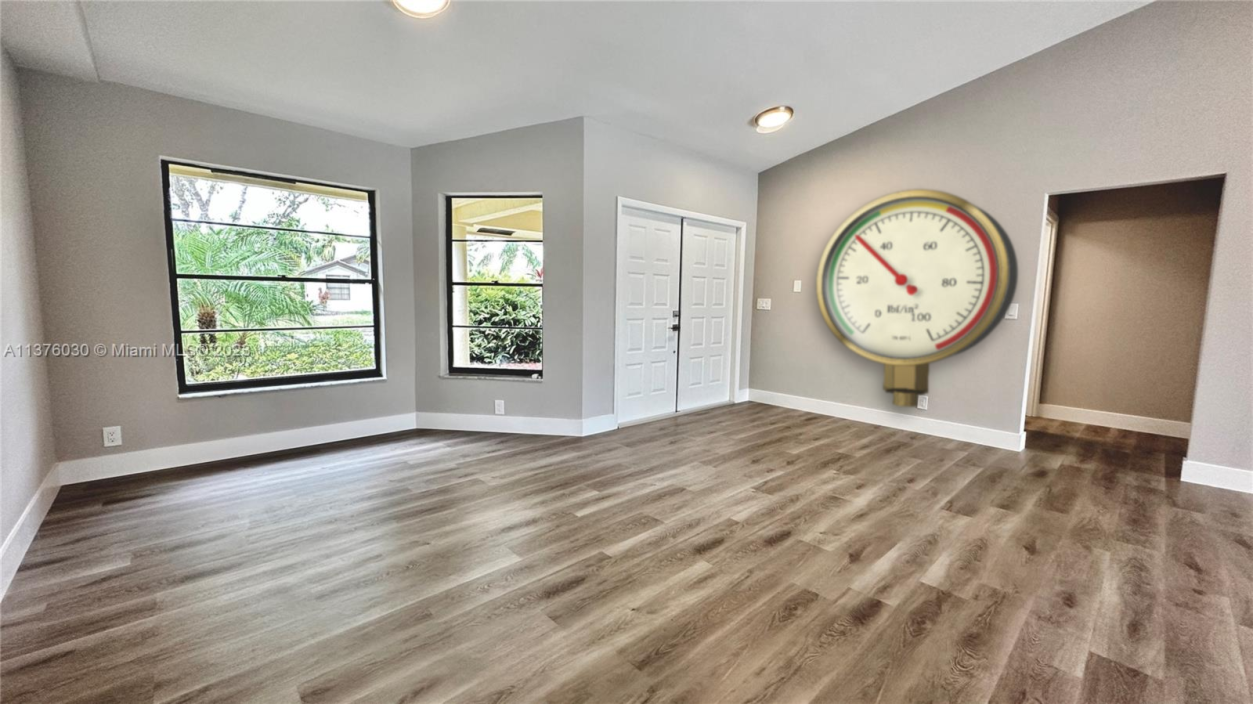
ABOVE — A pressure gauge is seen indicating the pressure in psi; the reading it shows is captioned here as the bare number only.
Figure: 34
